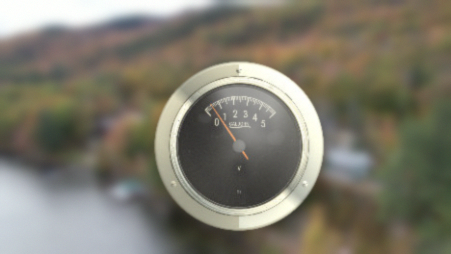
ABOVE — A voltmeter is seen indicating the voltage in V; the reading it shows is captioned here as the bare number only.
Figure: 0.5
